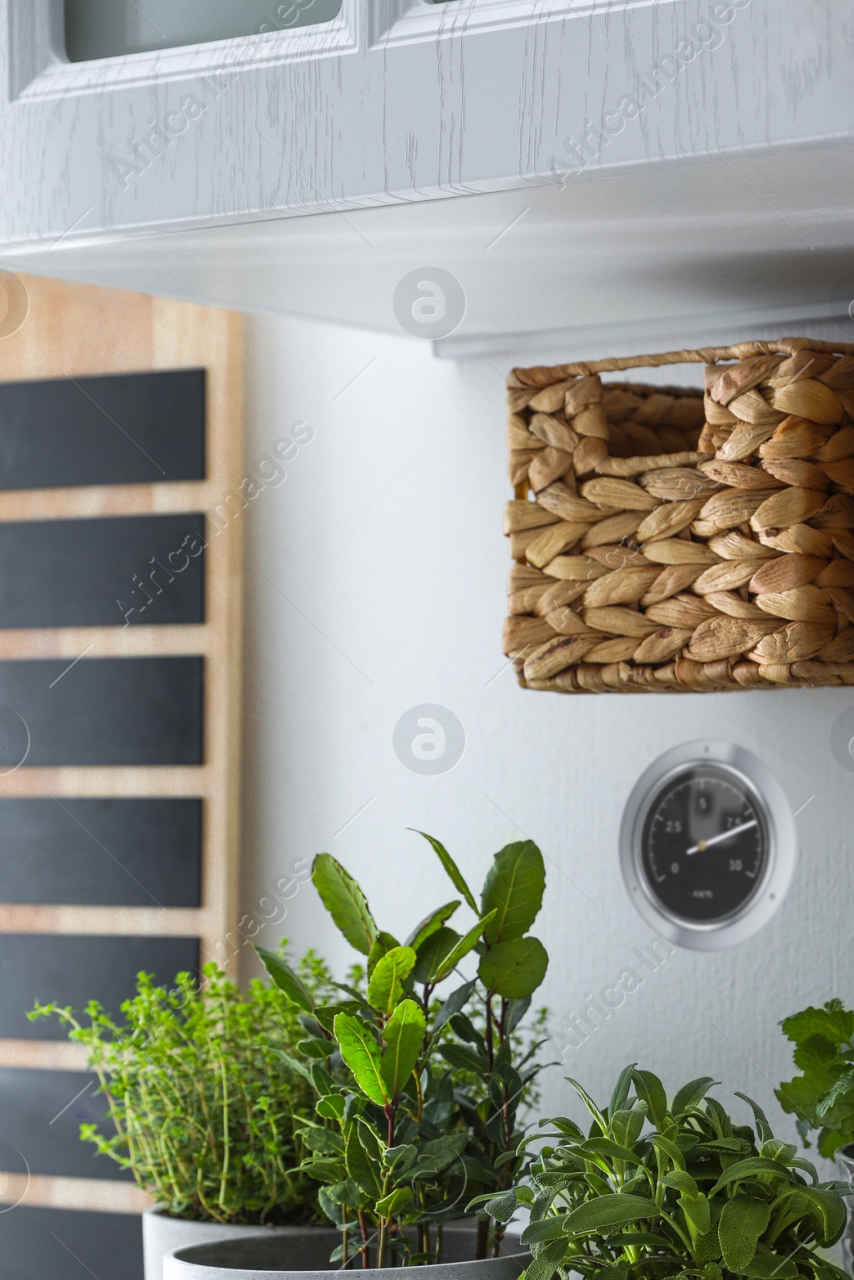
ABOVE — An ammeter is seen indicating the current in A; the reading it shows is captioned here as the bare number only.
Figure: 8
